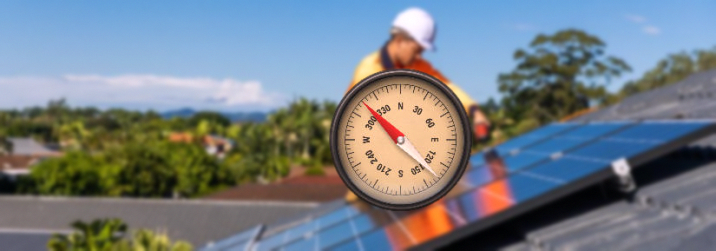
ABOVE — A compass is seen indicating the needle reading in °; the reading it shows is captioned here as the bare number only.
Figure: 315
